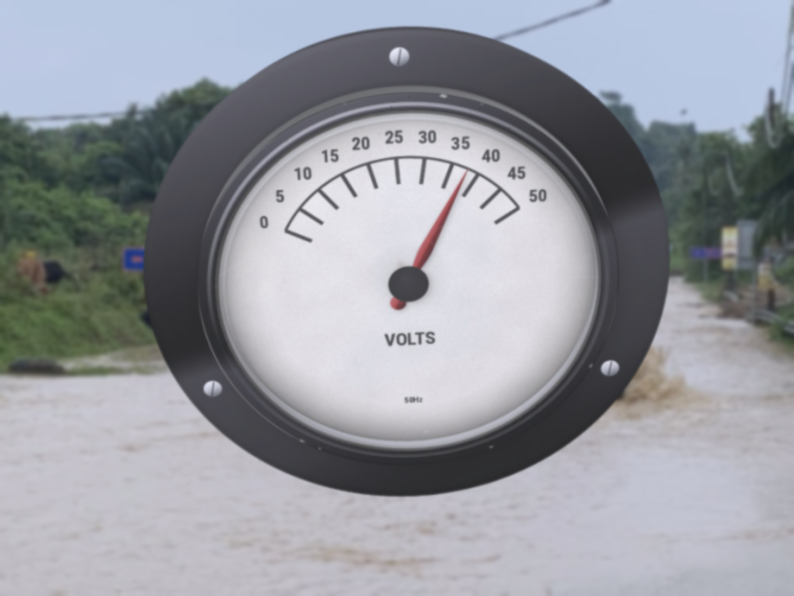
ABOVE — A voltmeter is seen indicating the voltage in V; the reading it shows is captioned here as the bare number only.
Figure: 37.5
